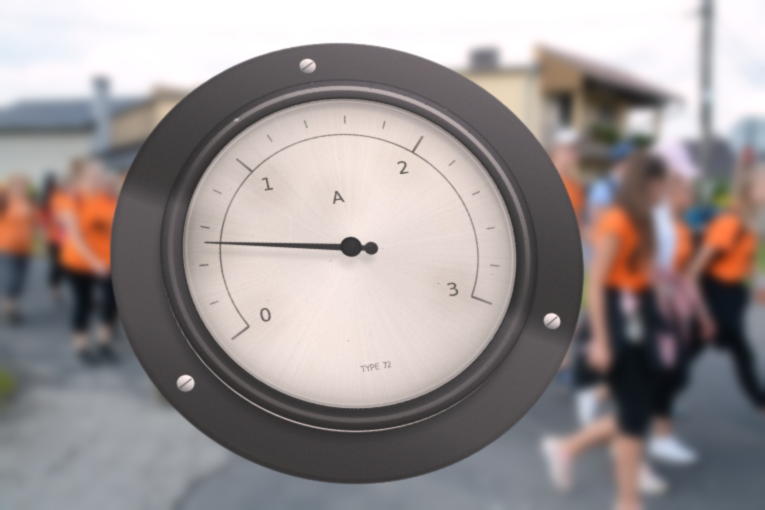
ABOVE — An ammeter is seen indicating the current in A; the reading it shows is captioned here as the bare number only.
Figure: 0.5
